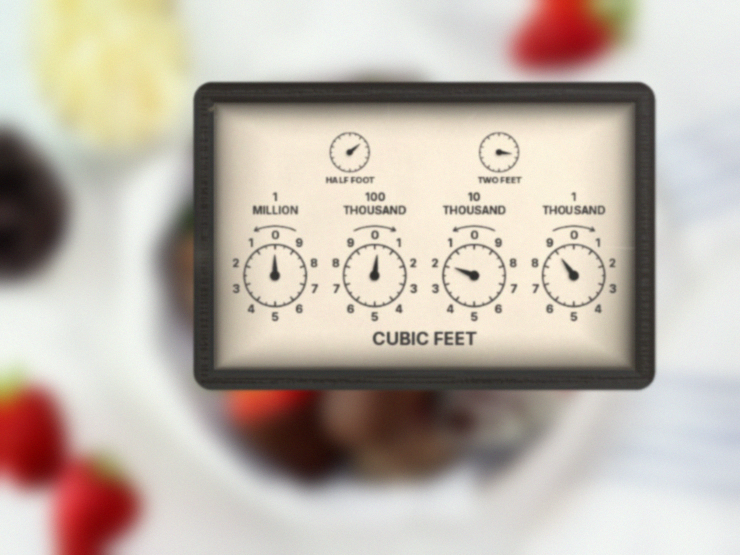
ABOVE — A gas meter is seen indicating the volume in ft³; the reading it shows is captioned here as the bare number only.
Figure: 1900
